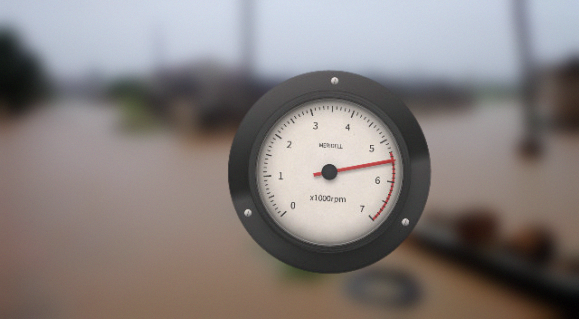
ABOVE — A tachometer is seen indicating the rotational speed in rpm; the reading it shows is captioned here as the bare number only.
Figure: 5500
